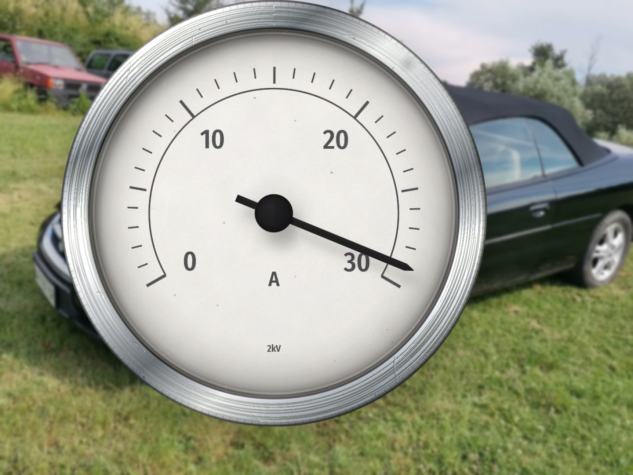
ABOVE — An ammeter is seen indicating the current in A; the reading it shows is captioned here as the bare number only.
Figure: 29
